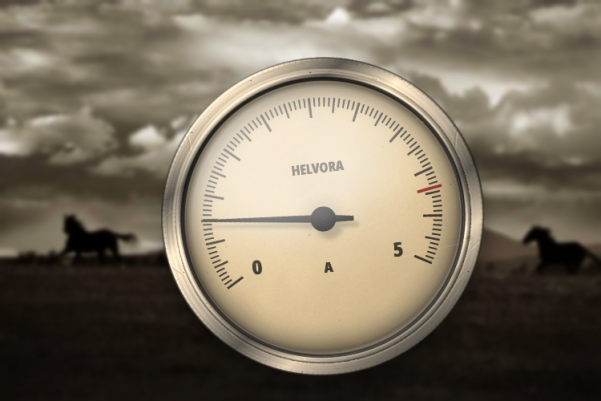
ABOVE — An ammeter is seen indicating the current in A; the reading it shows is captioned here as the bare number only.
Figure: 0.75
